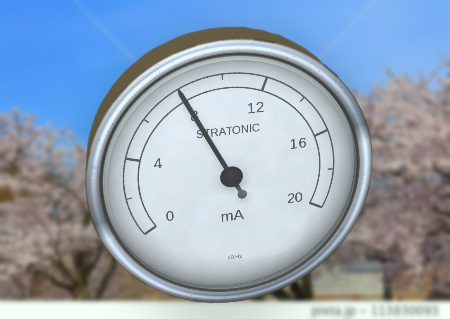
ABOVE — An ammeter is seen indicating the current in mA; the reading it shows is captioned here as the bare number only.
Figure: 8
